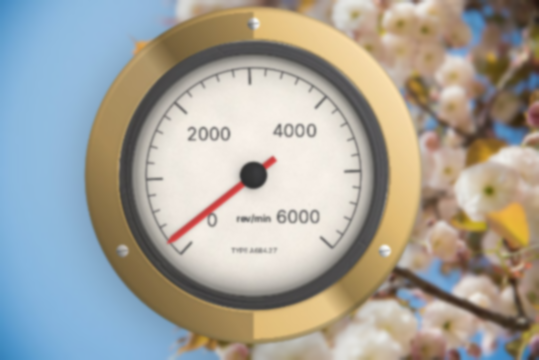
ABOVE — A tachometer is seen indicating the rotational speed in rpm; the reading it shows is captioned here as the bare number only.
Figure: 200
